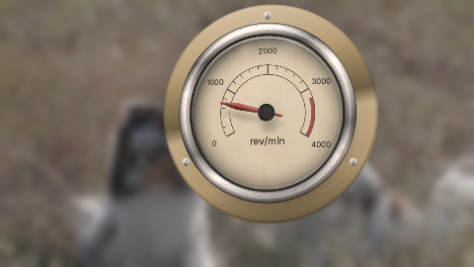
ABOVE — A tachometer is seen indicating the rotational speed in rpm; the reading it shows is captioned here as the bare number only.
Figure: 700
